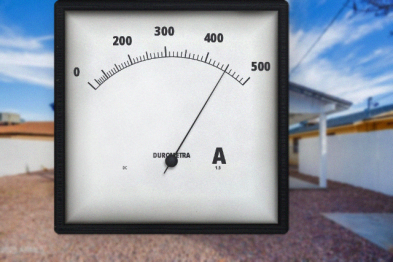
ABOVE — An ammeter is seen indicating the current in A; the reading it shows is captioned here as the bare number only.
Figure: 450
